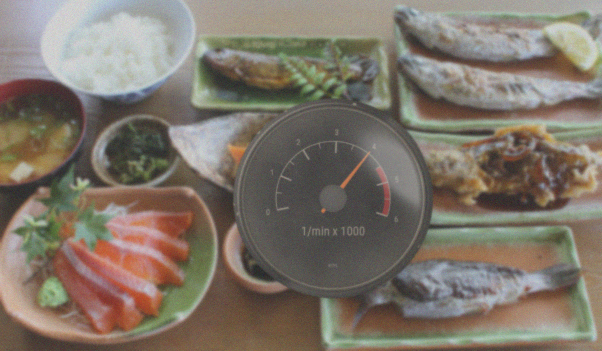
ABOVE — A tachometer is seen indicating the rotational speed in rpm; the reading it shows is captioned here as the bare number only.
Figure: 4000
